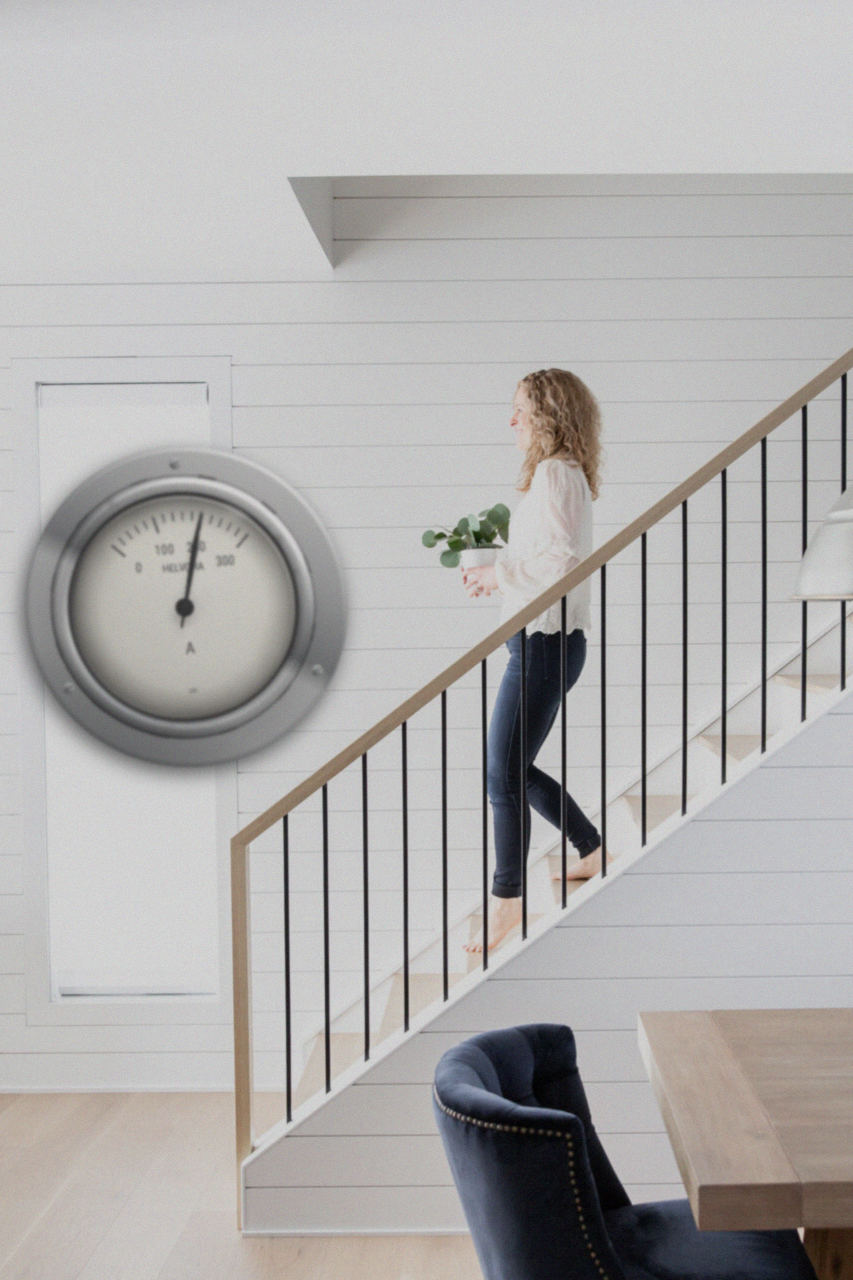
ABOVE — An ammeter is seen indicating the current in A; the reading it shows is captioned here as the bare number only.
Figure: 200
